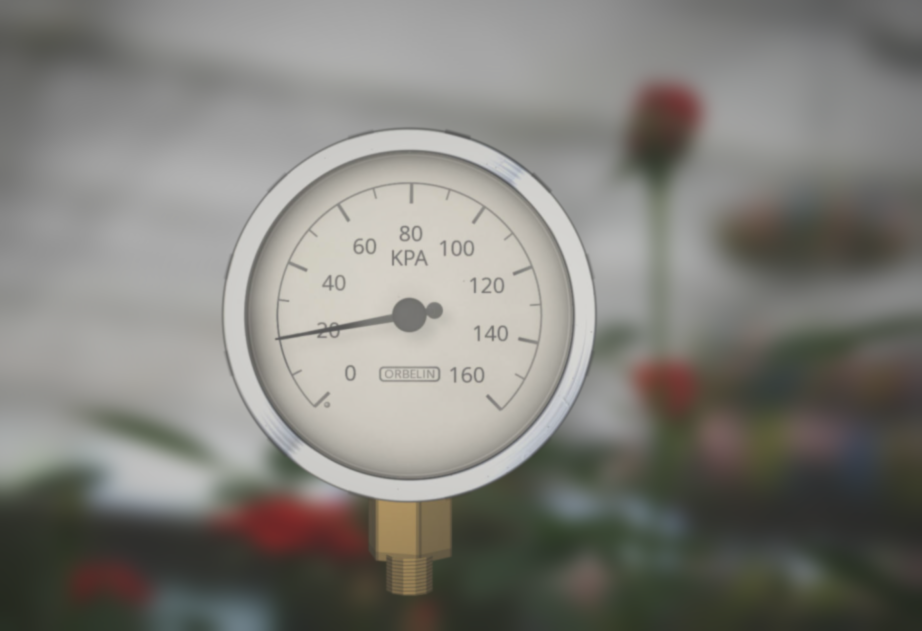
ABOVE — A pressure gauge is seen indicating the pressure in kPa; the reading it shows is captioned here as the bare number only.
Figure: 20
